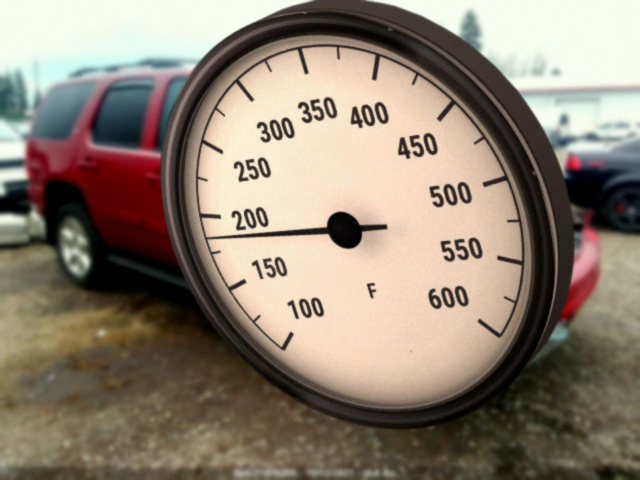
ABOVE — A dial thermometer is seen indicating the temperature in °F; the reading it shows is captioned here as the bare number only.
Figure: 187.5
